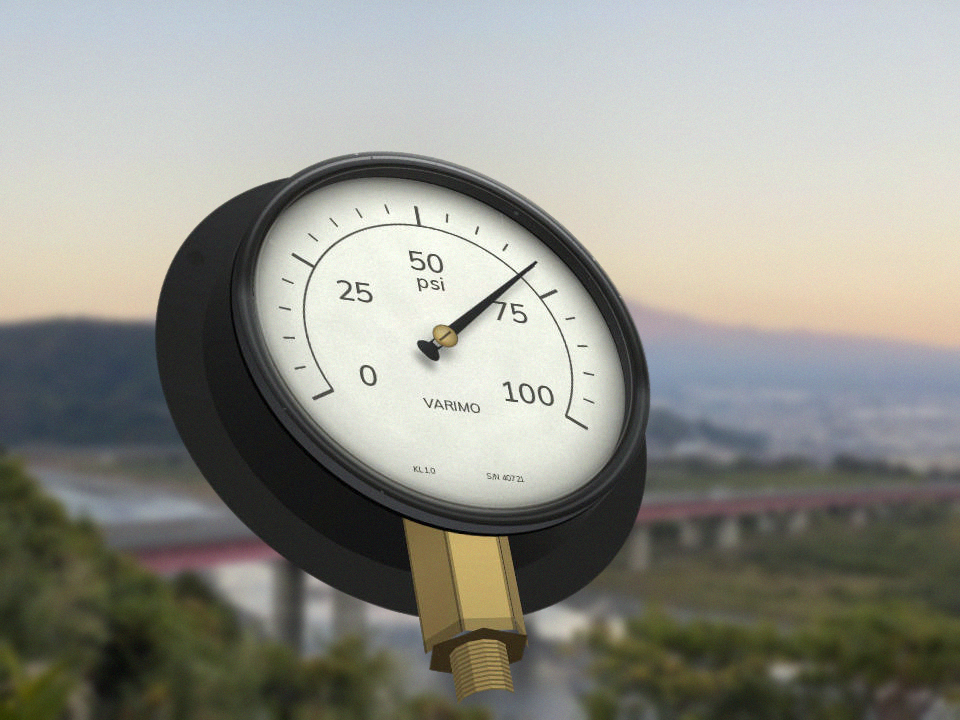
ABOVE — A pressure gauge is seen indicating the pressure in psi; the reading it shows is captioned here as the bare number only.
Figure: 70
